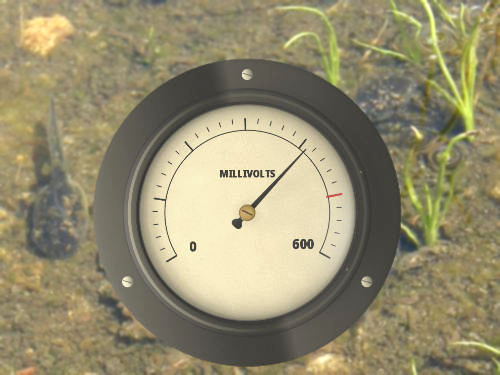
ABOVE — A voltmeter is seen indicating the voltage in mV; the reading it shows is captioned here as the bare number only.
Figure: 410
